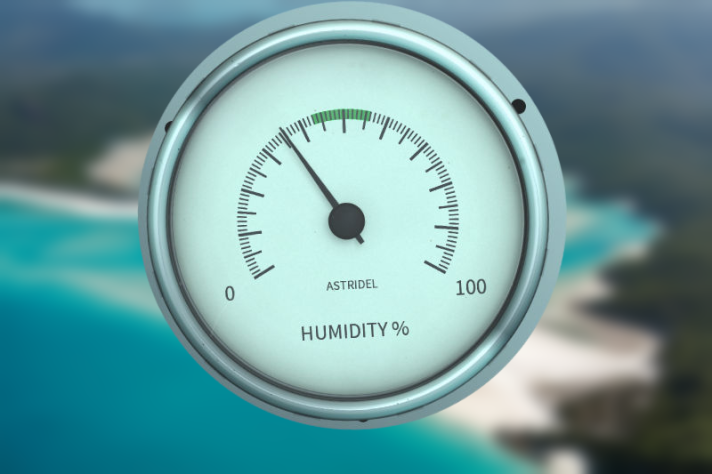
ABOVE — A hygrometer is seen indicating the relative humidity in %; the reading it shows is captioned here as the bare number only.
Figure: 36
